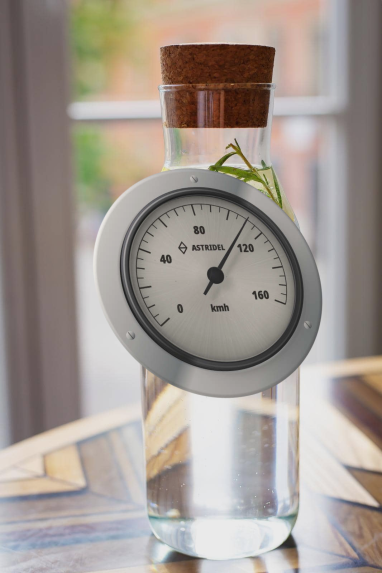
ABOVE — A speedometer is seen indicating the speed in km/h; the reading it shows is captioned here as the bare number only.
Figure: 110
